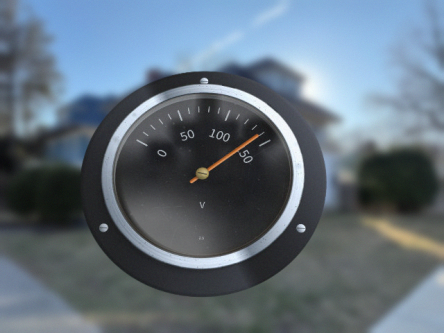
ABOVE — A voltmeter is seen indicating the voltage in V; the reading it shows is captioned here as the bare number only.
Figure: 140
